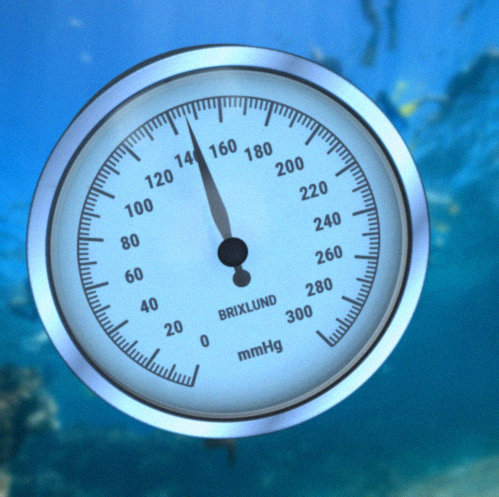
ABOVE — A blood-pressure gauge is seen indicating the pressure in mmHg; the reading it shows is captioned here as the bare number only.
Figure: 146
